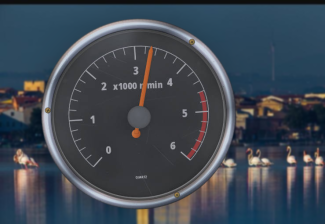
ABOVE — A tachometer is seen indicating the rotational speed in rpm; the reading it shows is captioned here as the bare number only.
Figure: 3300
